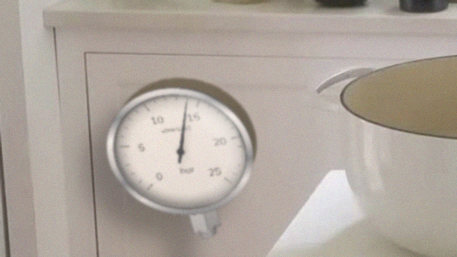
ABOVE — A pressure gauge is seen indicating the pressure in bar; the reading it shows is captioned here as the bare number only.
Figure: 14
